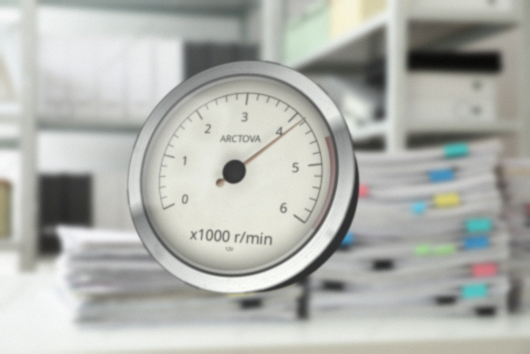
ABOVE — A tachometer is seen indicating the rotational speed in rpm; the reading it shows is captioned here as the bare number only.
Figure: 4200
